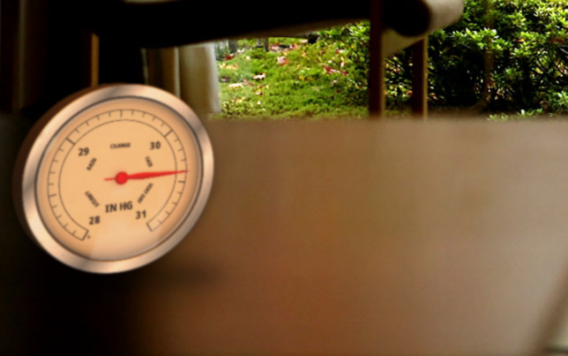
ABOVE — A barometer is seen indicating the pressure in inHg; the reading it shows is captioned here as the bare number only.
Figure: 30.4
